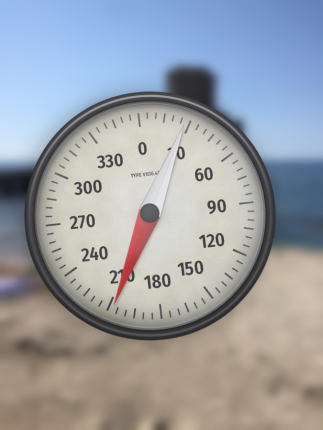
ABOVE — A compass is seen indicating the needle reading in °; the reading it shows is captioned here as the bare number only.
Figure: 207.5
